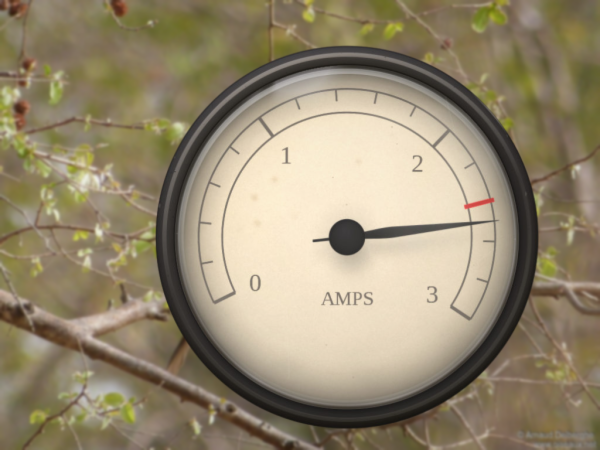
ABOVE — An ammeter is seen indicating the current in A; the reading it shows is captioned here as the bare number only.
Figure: 2.5
